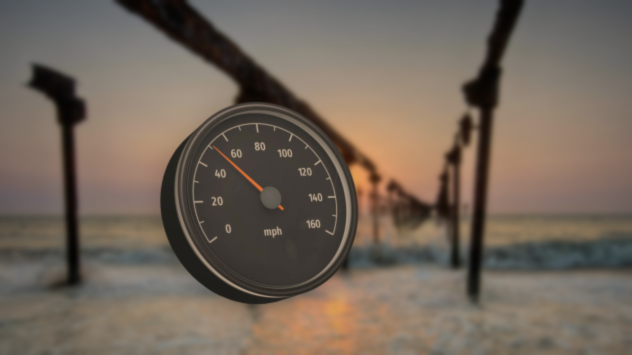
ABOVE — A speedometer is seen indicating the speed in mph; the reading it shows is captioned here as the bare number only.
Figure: 50
